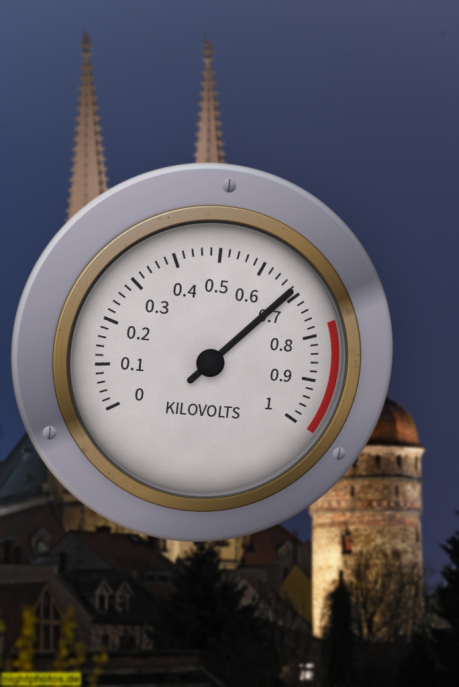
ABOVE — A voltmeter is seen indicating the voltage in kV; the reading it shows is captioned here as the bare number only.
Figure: 0.68
